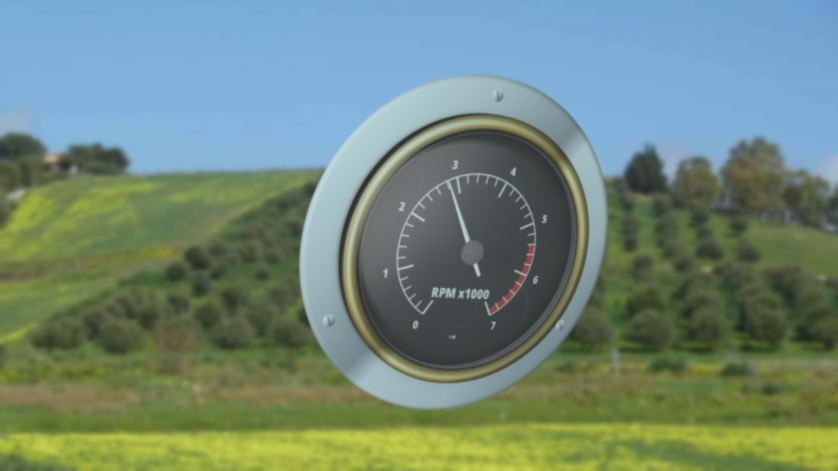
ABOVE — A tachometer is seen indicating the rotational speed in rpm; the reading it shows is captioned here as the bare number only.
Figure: 2800
